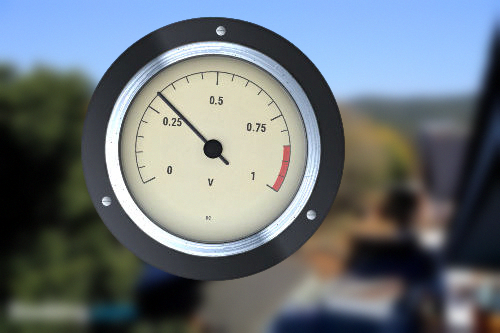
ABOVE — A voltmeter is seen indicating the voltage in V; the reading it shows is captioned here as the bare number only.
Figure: 0.3
